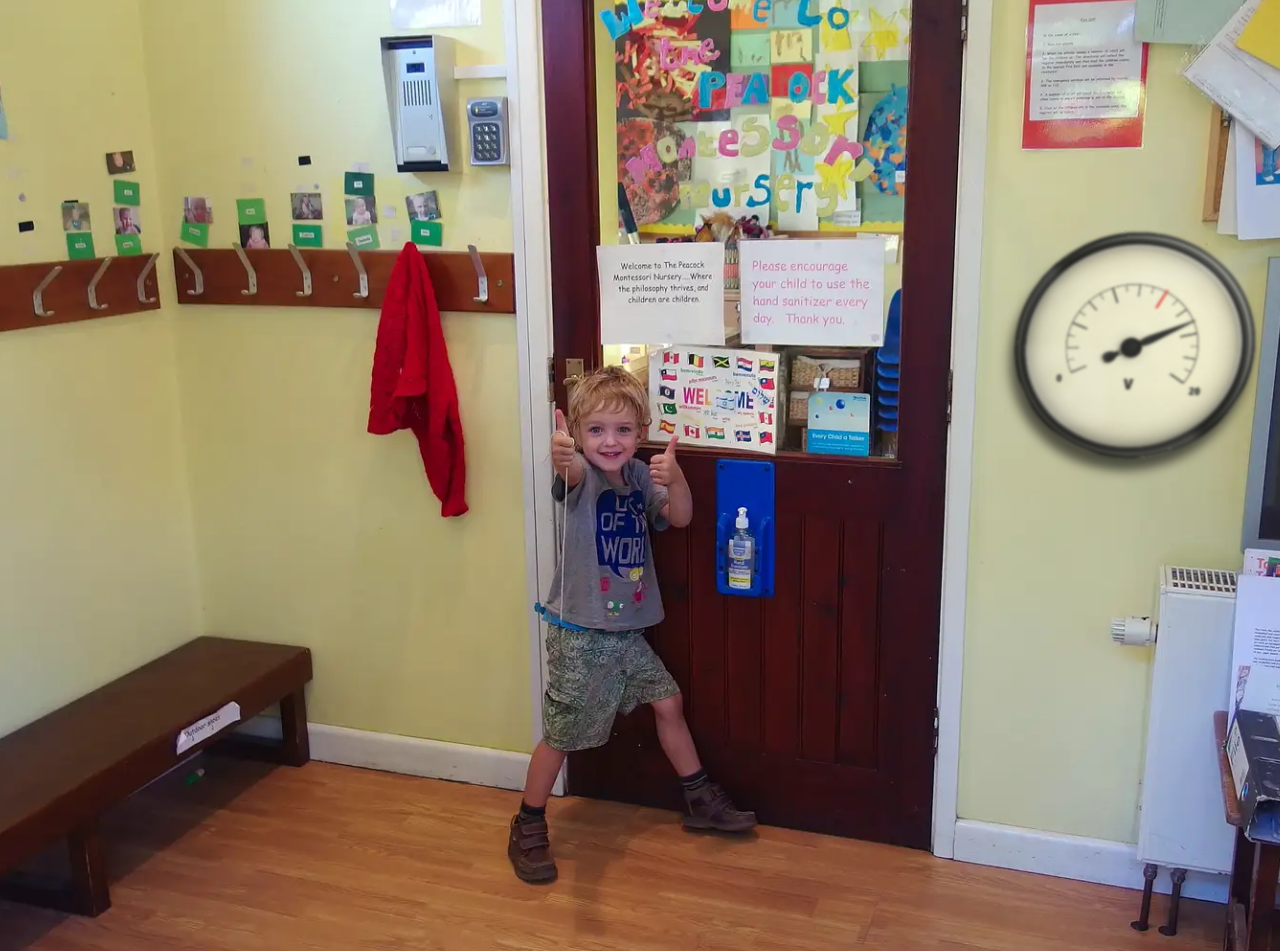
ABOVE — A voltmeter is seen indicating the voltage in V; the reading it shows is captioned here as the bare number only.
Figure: 15
